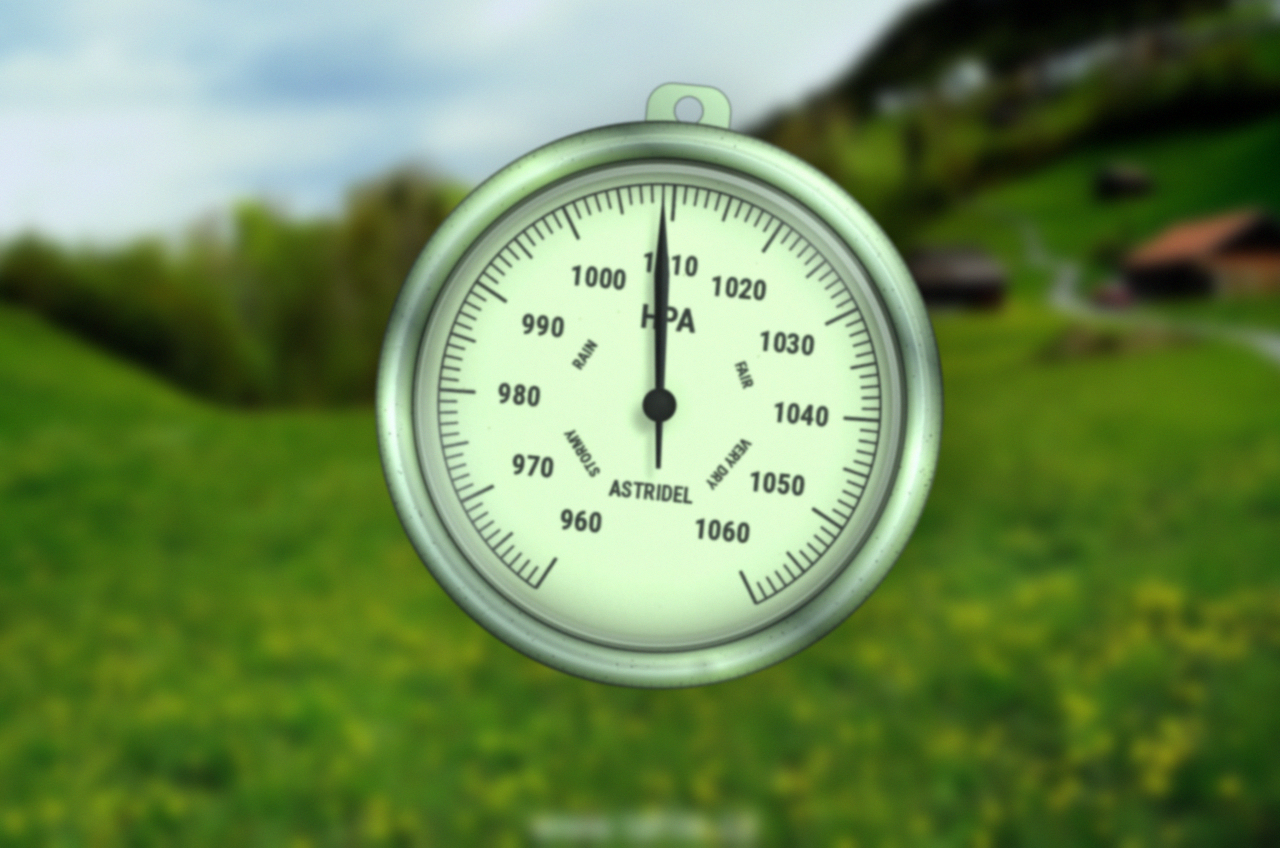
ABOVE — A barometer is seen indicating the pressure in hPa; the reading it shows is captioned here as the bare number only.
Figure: 1009
